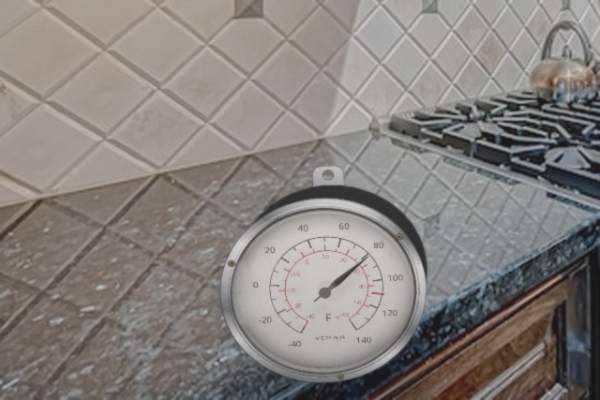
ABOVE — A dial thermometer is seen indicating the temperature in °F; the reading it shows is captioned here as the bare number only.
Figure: 80
